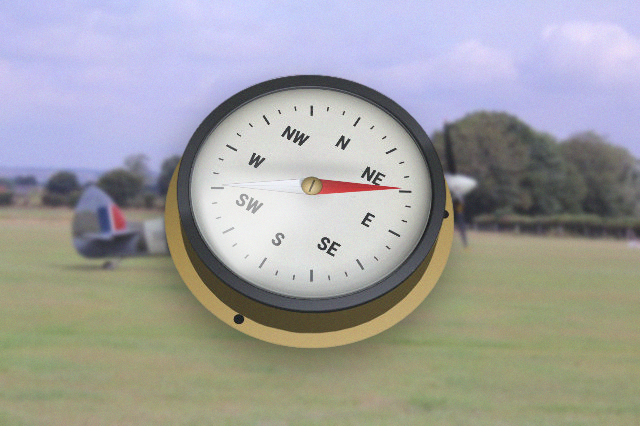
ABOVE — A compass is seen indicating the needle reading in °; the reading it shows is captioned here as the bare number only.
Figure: 60
